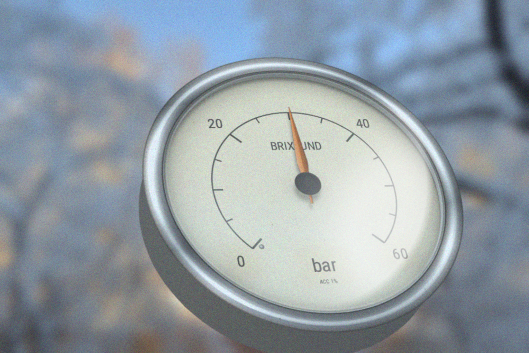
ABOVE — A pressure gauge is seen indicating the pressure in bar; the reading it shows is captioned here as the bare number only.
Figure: 30
